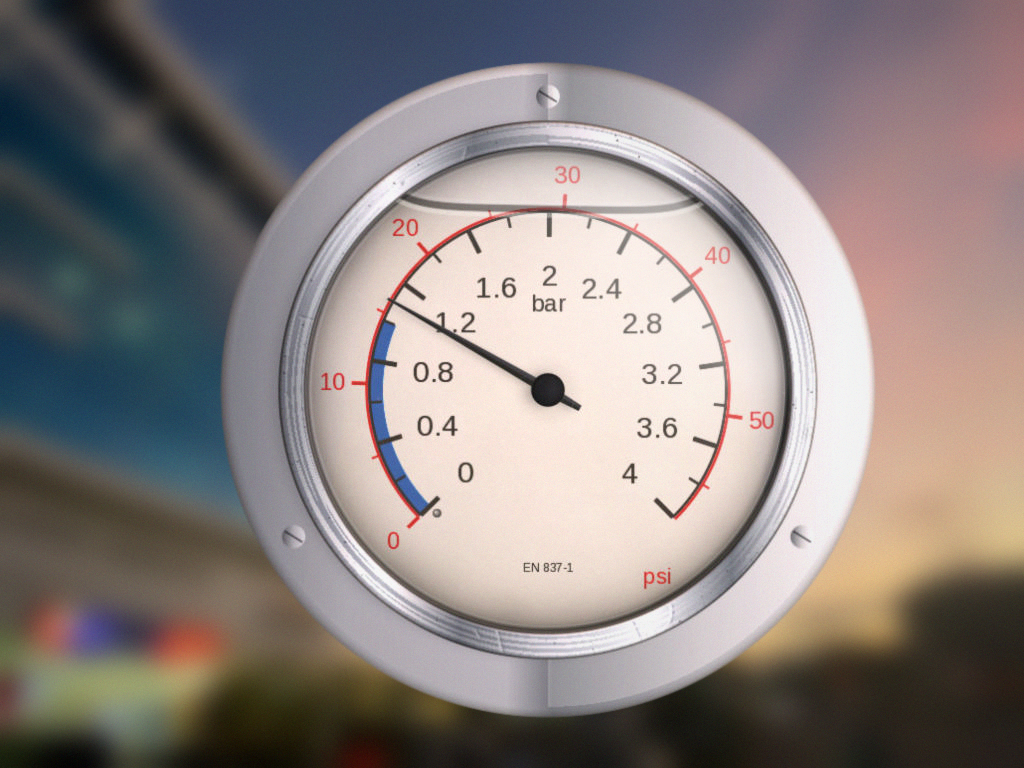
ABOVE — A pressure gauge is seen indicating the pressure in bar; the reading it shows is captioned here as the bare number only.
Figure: 1.1
